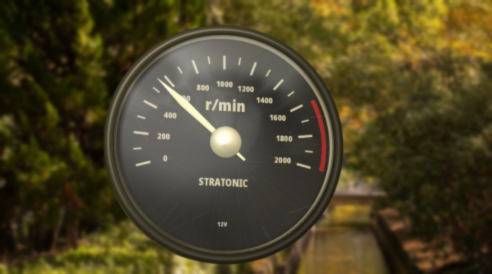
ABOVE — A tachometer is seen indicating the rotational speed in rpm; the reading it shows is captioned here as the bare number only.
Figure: 550
